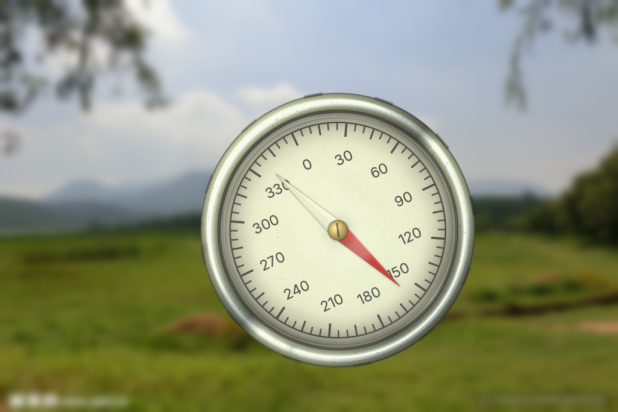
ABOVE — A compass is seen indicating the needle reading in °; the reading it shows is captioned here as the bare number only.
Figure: 157.5
